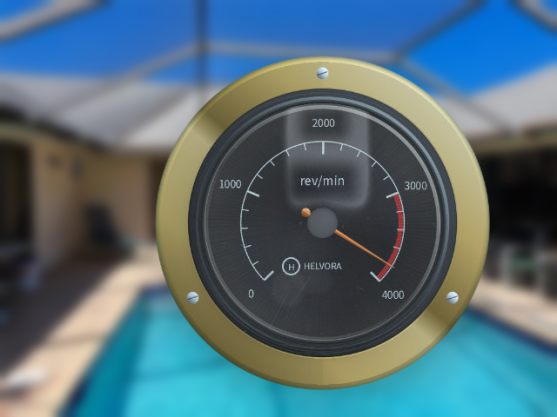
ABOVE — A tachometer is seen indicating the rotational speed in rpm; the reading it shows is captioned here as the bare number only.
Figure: 3800
